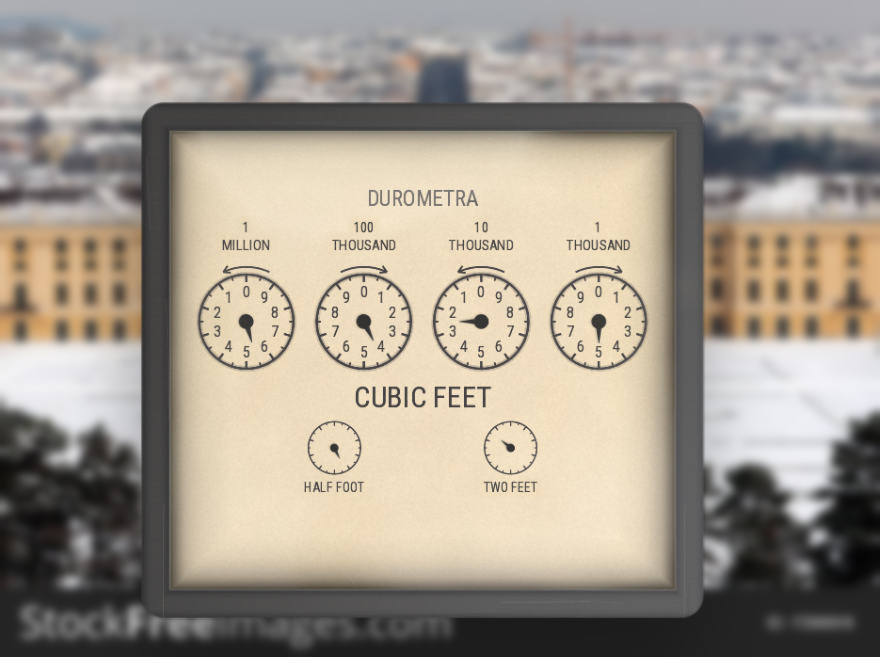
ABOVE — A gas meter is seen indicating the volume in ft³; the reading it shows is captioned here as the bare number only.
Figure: 542500
